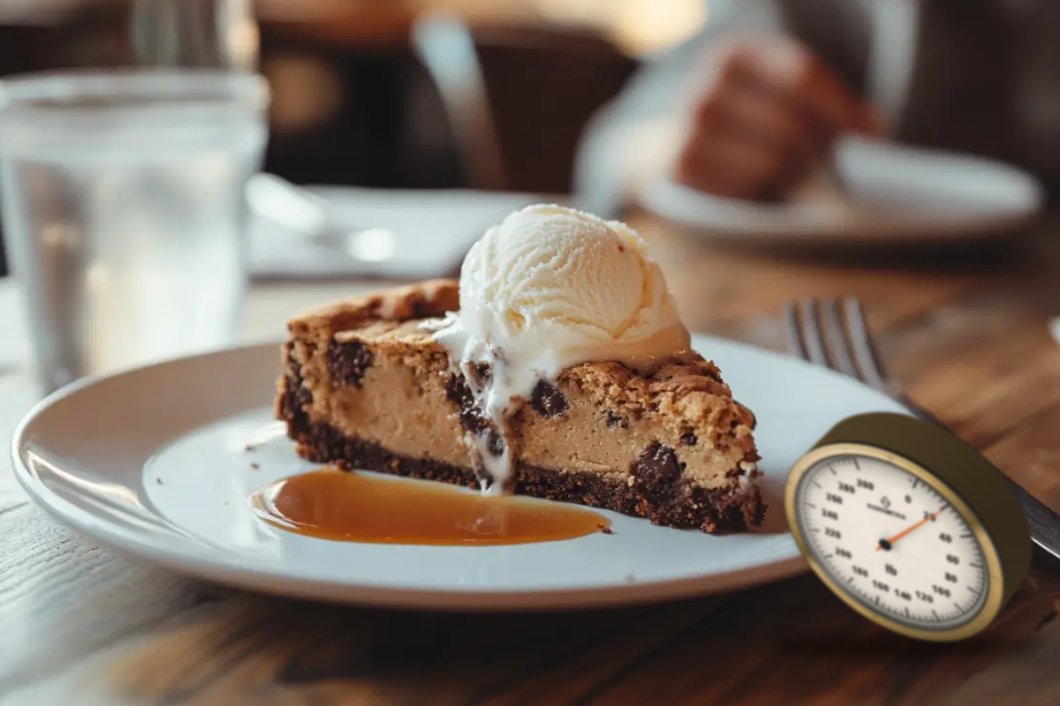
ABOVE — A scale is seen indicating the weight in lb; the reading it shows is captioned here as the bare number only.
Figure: 20
